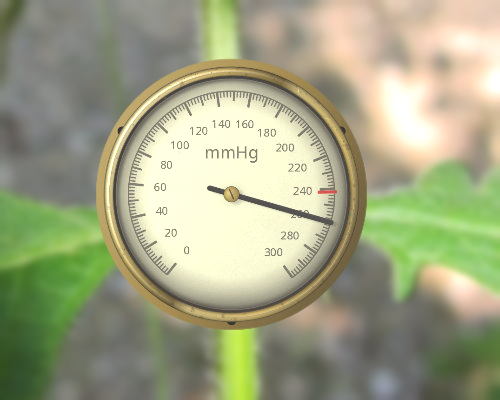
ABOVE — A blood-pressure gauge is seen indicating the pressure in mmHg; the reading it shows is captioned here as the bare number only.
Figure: 260
